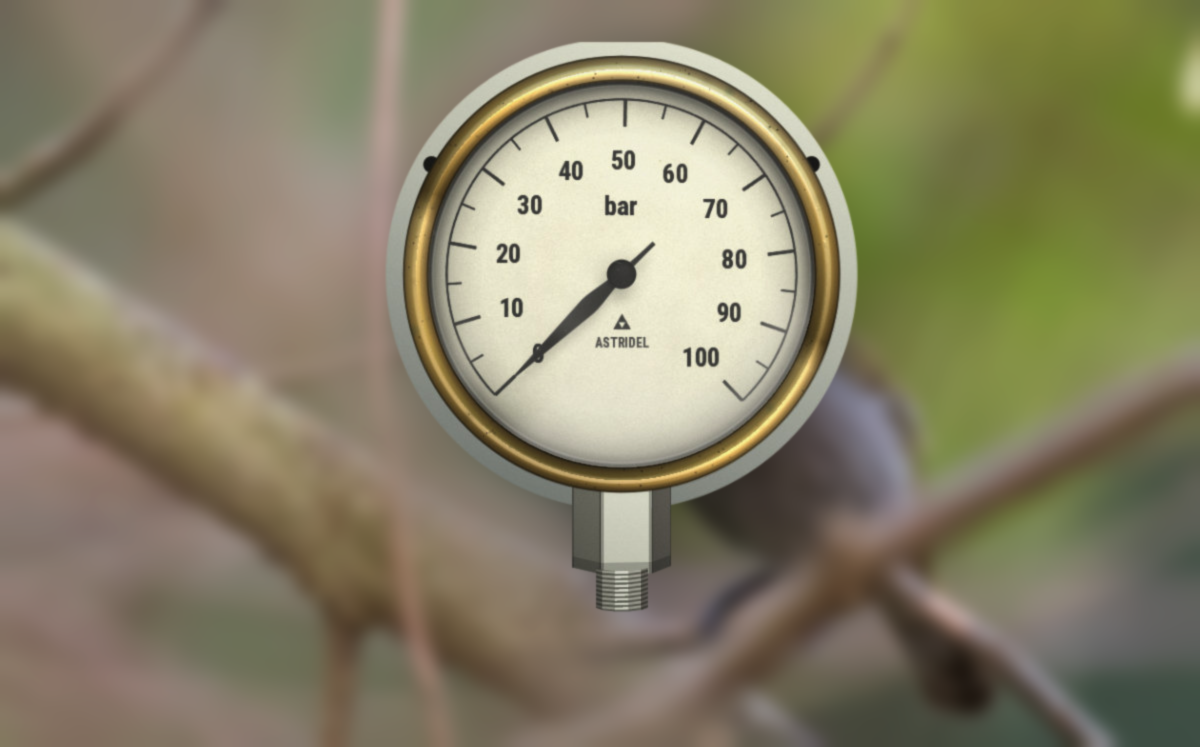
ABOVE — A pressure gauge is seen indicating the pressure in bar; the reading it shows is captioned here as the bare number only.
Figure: 0
